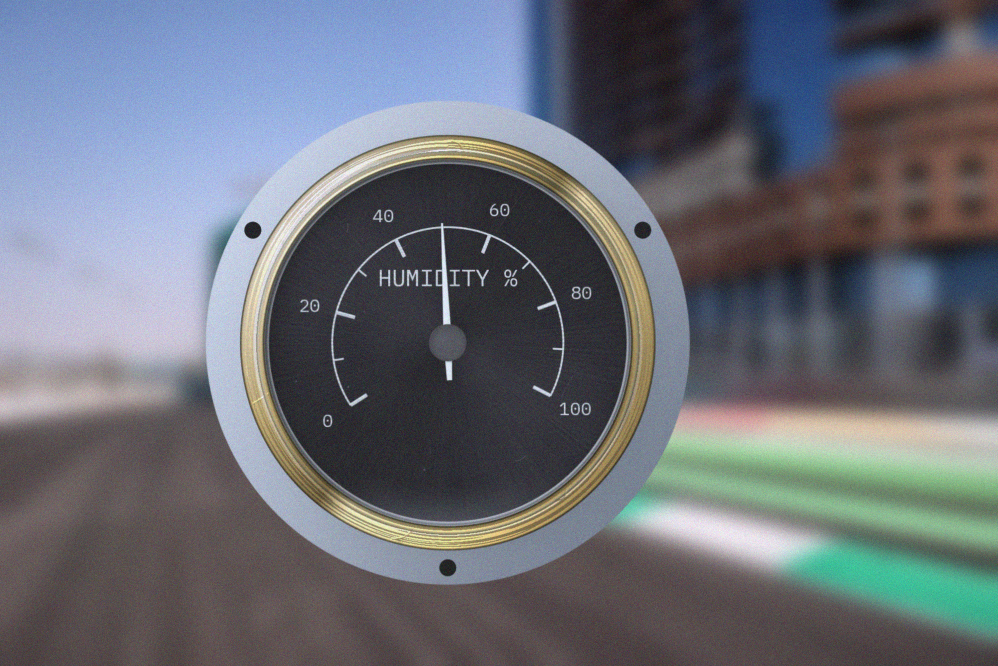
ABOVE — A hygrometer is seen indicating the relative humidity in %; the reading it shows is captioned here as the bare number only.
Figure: 50
